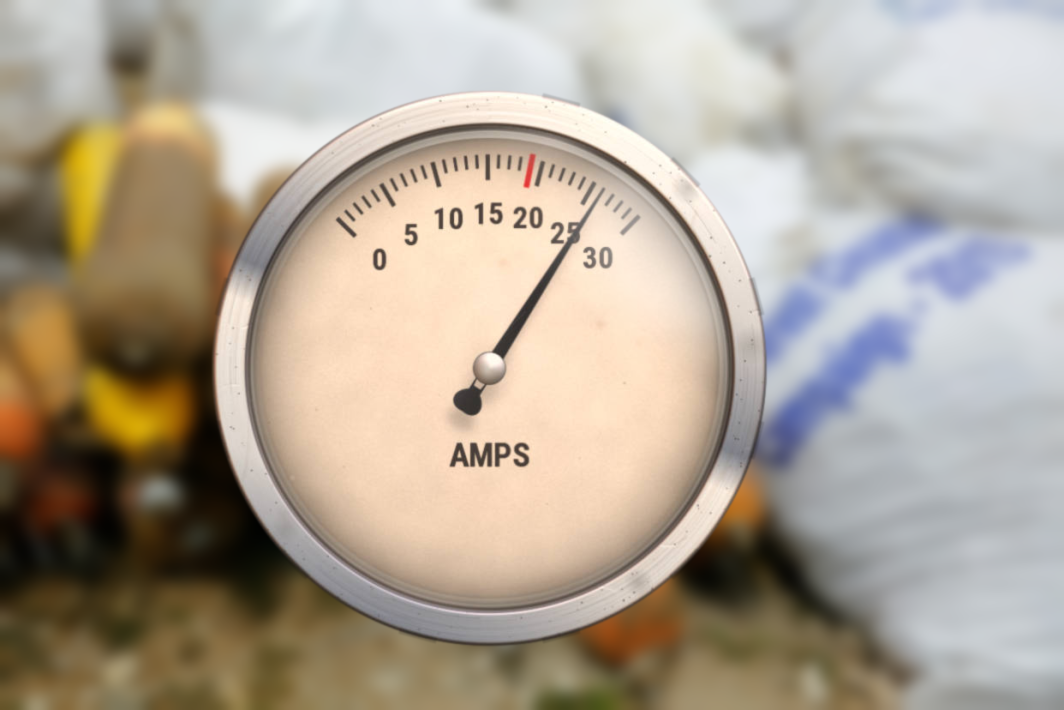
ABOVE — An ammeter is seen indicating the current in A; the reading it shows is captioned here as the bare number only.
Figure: 26
